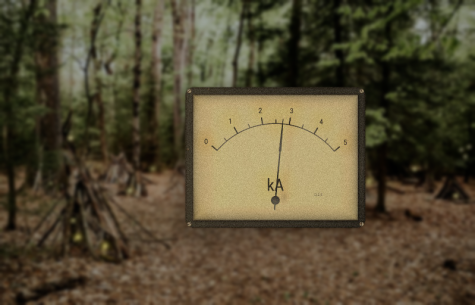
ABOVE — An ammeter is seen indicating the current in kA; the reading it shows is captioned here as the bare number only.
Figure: 2.75
